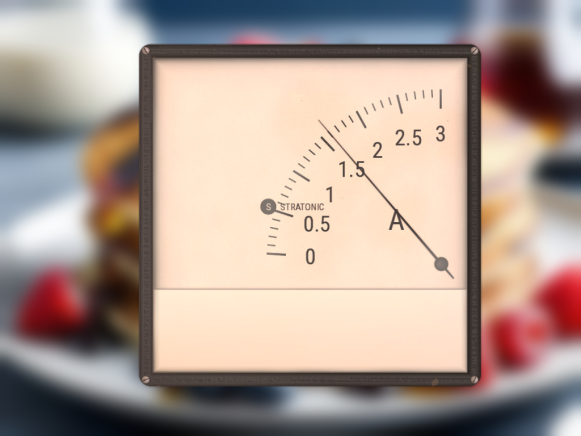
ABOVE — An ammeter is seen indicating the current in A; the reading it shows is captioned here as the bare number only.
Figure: 1.6
